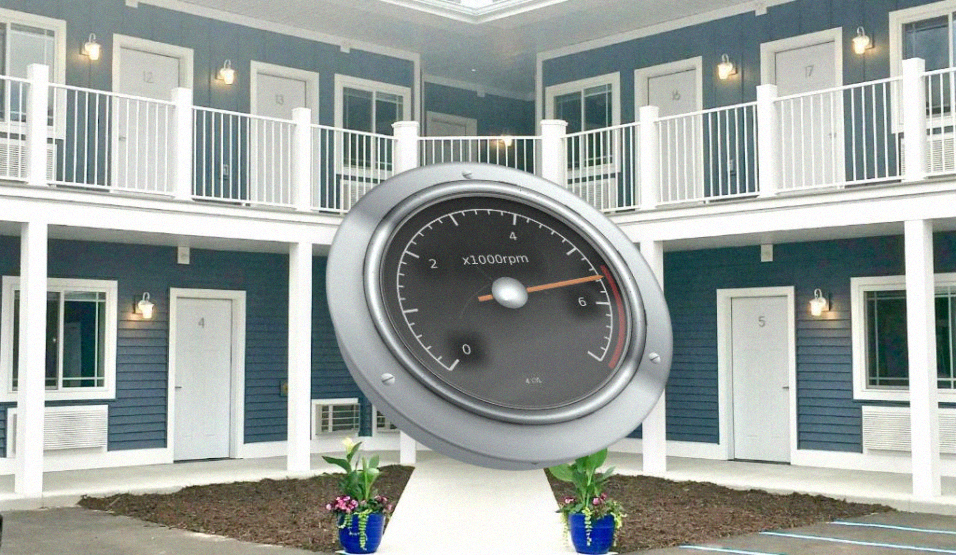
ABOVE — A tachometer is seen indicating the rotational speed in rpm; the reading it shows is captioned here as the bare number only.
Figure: 5600
